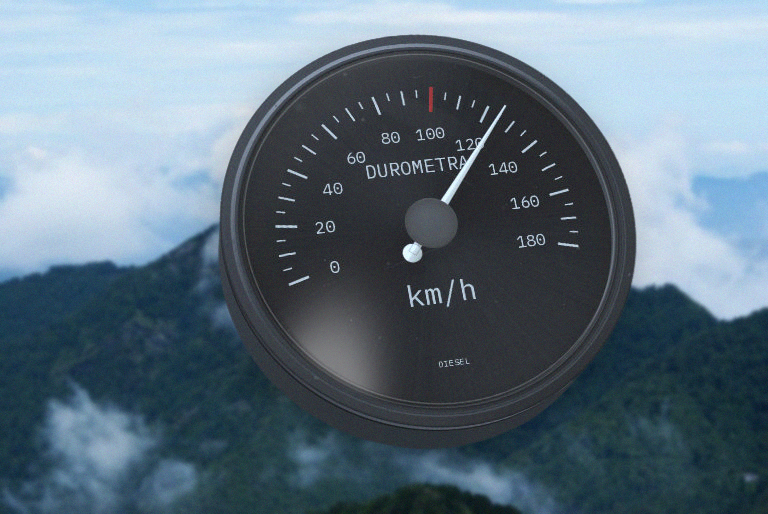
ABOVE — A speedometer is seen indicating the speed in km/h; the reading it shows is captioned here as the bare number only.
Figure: 125
